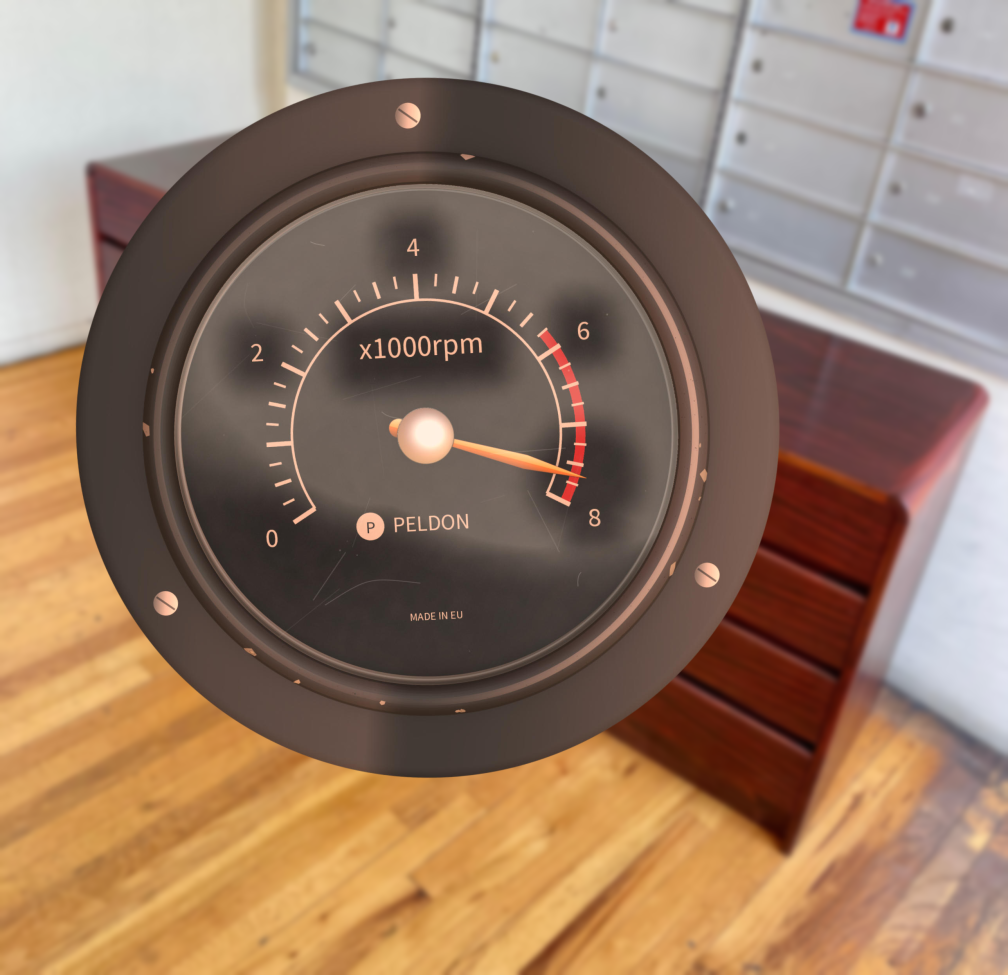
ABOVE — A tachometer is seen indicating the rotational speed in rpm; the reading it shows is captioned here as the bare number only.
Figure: 7625
